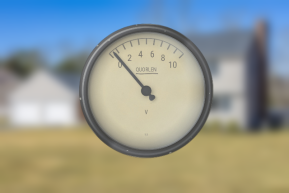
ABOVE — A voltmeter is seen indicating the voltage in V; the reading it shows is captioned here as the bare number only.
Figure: 0.5
